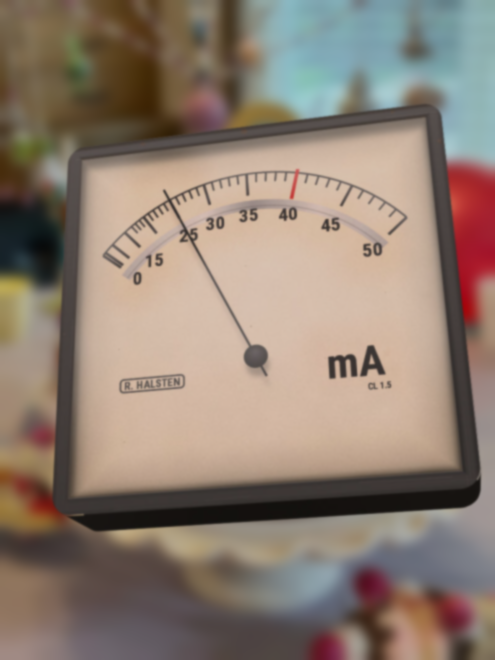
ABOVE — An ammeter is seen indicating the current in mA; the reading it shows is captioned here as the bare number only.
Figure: 25
